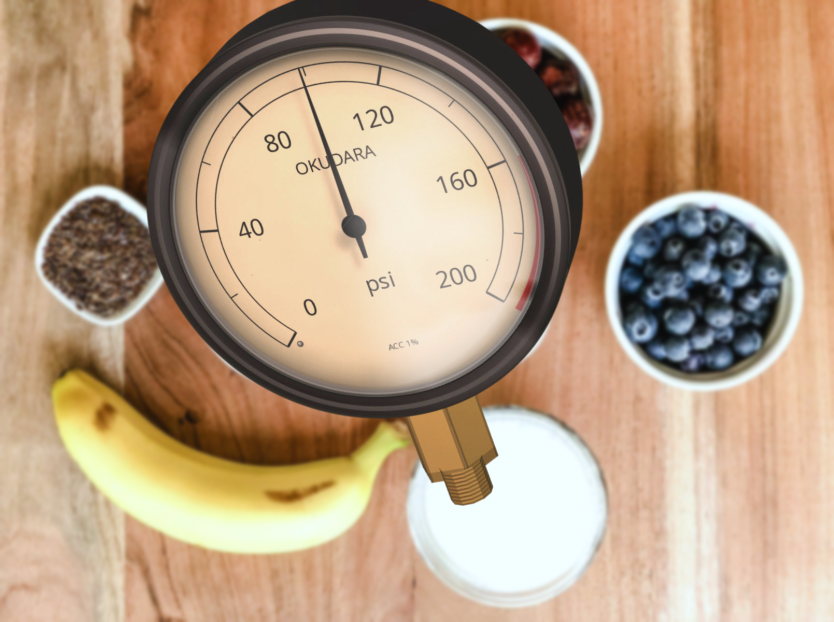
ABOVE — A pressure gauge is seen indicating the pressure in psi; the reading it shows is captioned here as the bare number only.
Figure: 100
